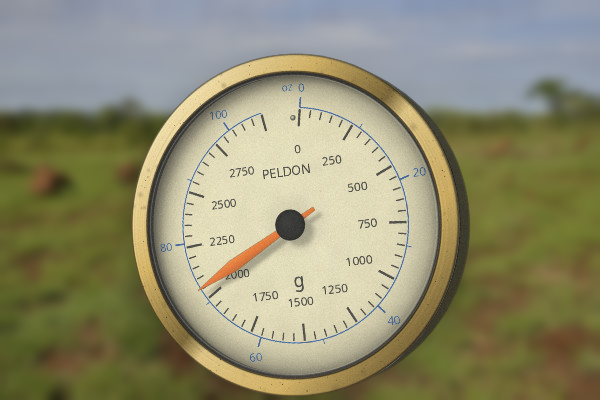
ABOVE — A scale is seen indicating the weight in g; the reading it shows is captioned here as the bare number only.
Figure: 2050
